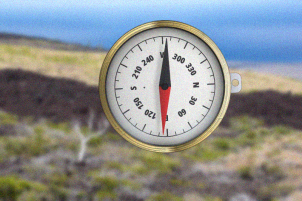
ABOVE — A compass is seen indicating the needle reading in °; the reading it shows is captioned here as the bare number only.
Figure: 95
